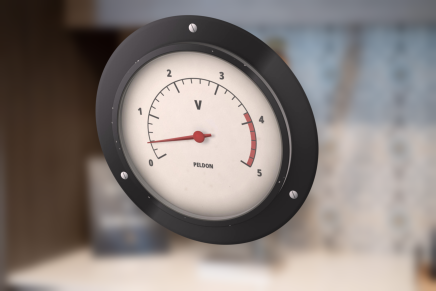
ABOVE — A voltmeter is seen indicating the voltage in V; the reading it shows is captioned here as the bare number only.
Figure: 0.4
